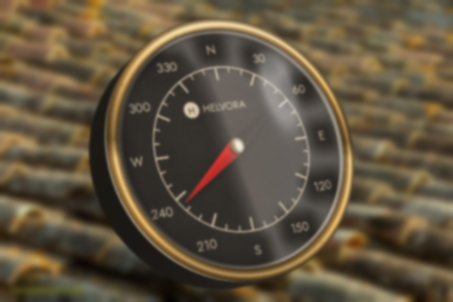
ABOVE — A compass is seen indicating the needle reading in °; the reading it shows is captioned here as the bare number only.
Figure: 235
